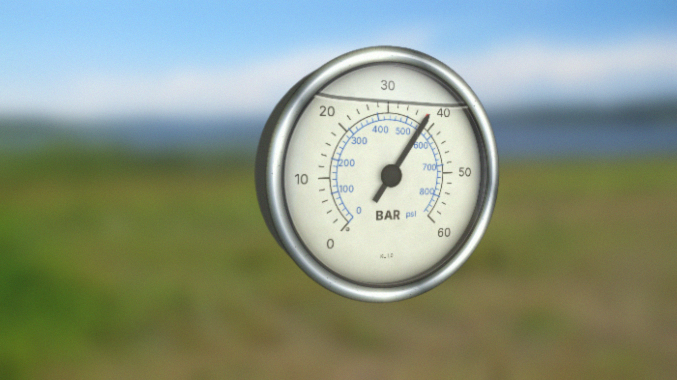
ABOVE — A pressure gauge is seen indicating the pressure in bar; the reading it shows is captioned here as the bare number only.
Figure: 38
